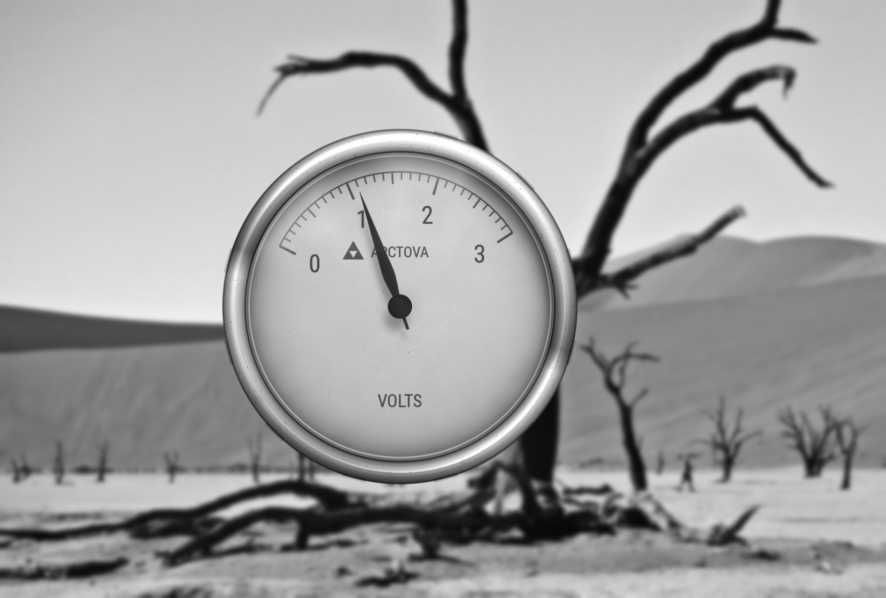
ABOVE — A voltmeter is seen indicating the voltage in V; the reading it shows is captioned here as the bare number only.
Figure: 1.1
